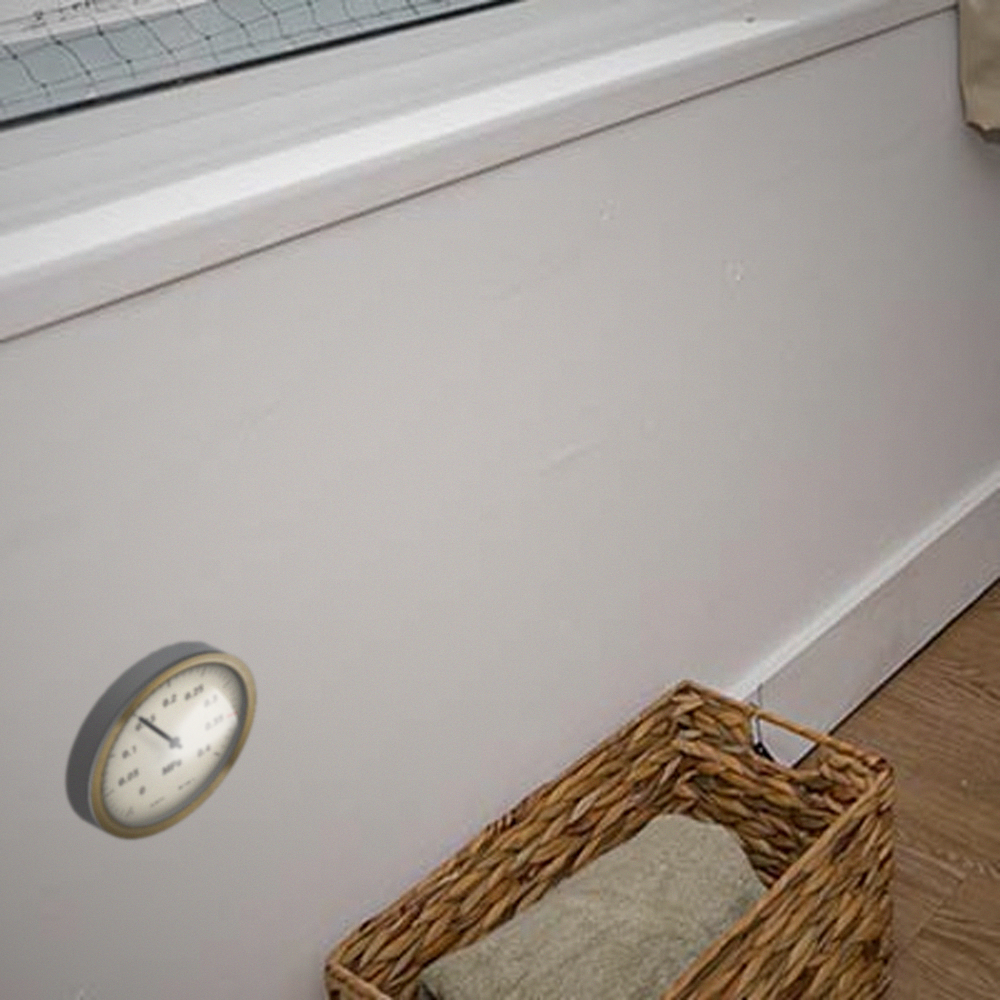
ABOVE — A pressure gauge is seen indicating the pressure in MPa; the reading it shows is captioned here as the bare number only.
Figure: 0.15
